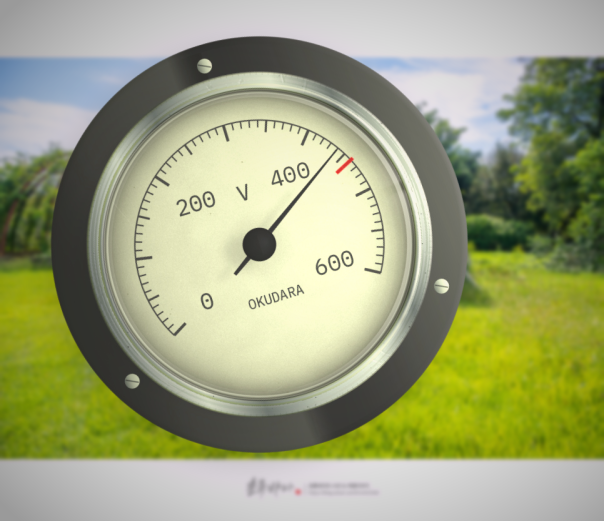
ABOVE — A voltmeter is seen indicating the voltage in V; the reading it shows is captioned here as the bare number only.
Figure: 440
